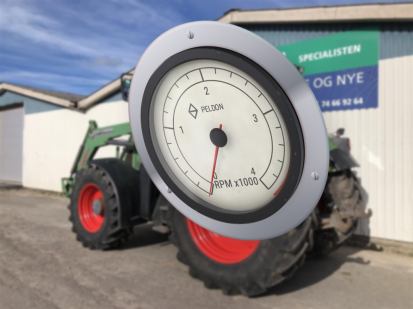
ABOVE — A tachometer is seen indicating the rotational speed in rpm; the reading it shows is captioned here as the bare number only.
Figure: 0
